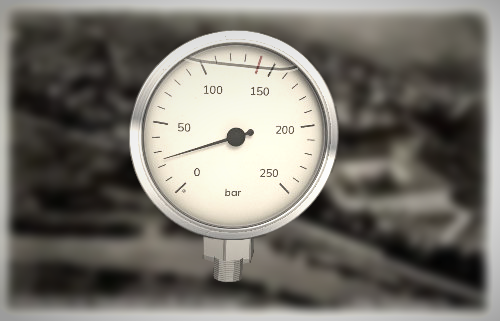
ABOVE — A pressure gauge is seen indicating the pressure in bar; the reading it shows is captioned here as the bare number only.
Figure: 25
